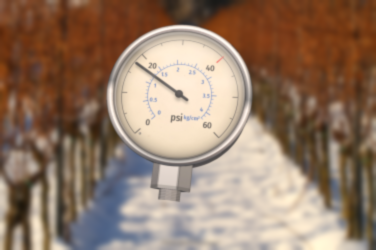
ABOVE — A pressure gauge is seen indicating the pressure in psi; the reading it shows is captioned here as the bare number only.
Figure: 17.5
